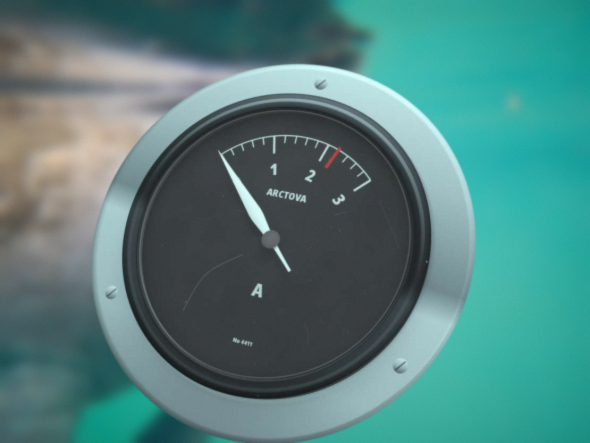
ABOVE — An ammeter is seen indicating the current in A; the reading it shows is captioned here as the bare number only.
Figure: 0
